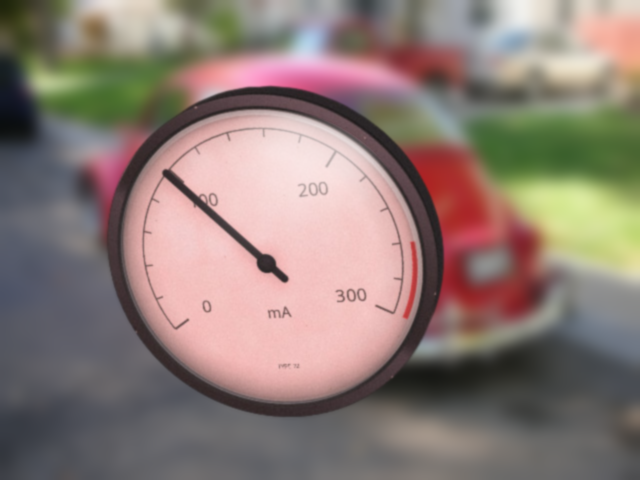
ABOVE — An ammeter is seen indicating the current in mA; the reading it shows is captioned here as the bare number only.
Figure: 100
